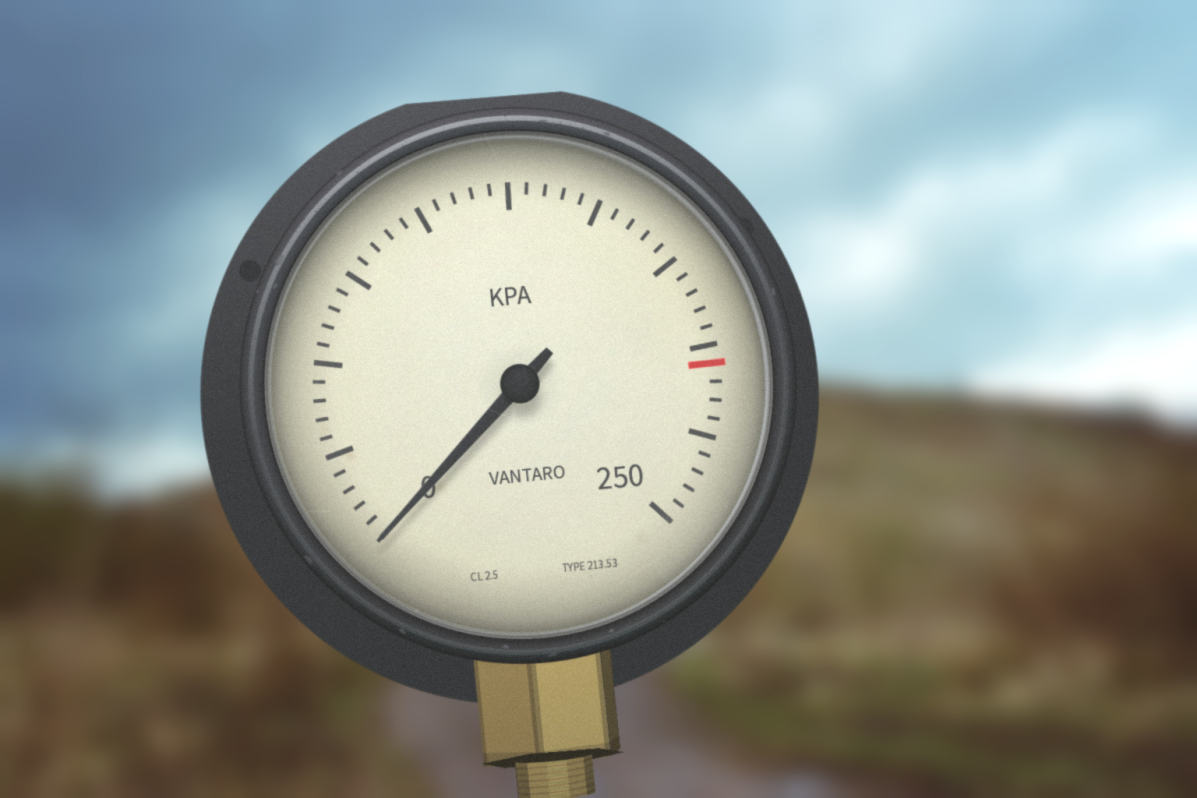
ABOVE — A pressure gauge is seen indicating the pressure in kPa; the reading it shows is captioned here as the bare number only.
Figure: 0
